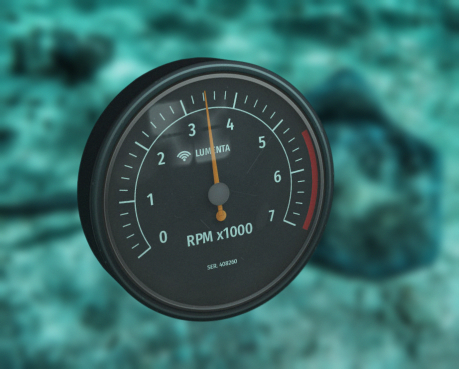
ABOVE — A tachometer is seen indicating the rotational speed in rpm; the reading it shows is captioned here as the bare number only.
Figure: 3400
